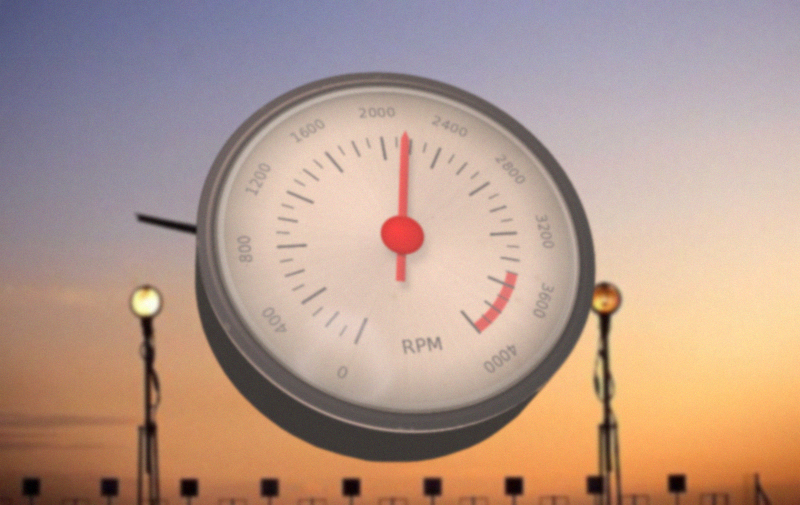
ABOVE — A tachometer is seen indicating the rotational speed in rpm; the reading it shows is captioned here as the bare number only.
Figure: 2150
